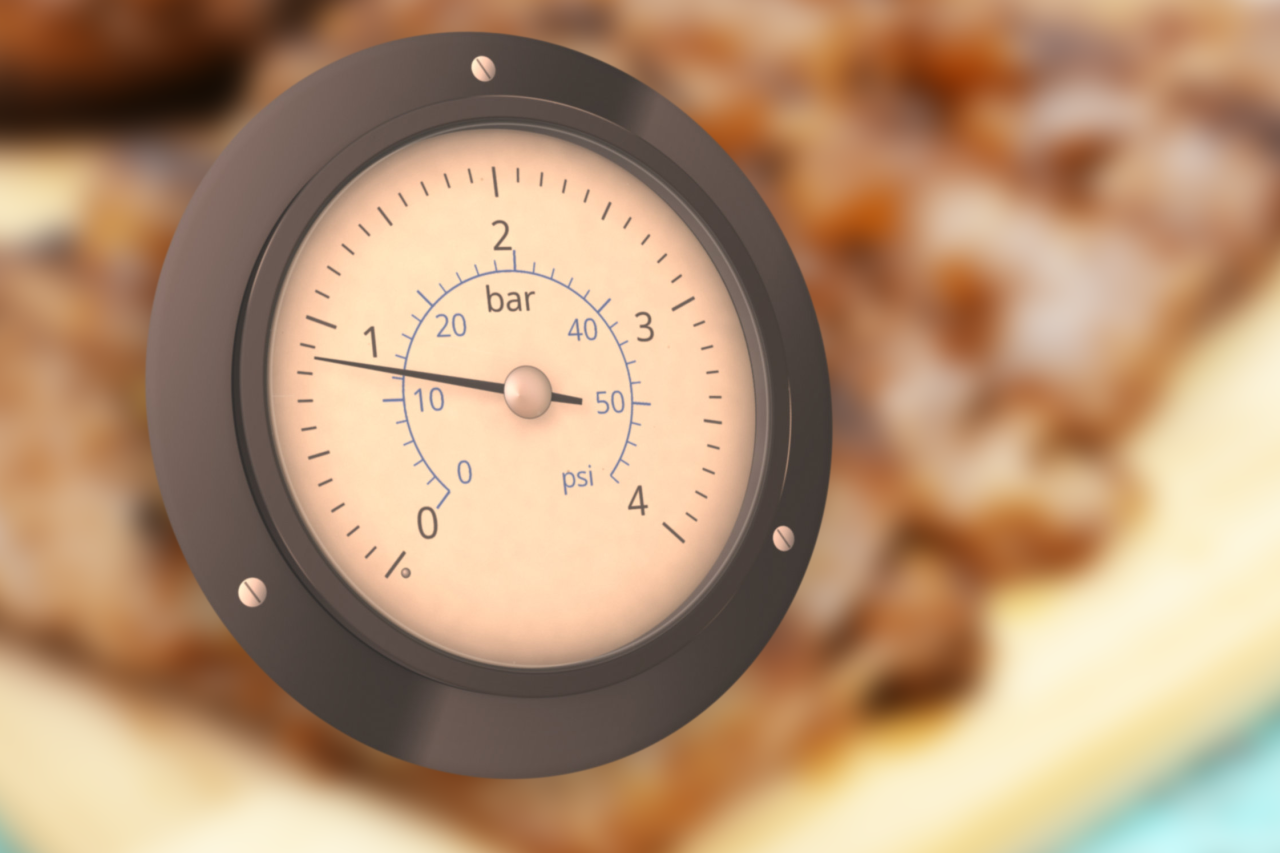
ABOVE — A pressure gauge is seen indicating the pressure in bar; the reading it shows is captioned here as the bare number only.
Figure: 0.85
